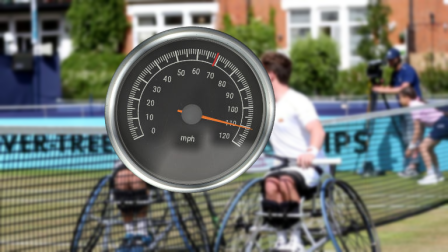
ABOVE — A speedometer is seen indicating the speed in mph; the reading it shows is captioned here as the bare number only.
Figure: 110
